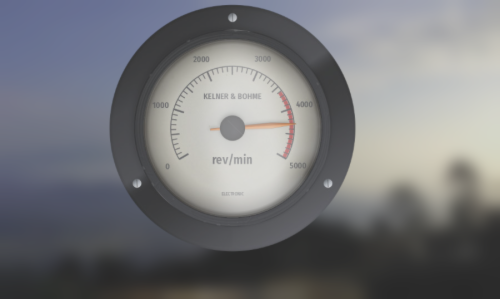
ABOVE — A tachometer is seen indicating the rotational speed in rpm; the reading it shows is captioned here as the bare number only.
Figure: 4300
